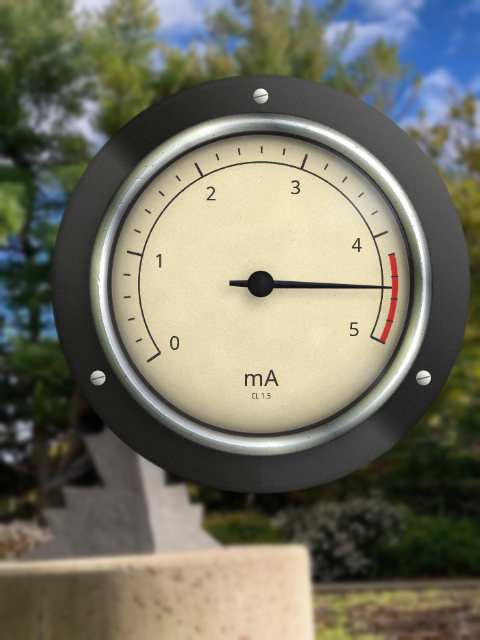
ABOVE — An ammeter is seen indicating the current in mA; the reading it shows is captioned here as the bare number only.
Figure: 4.5
